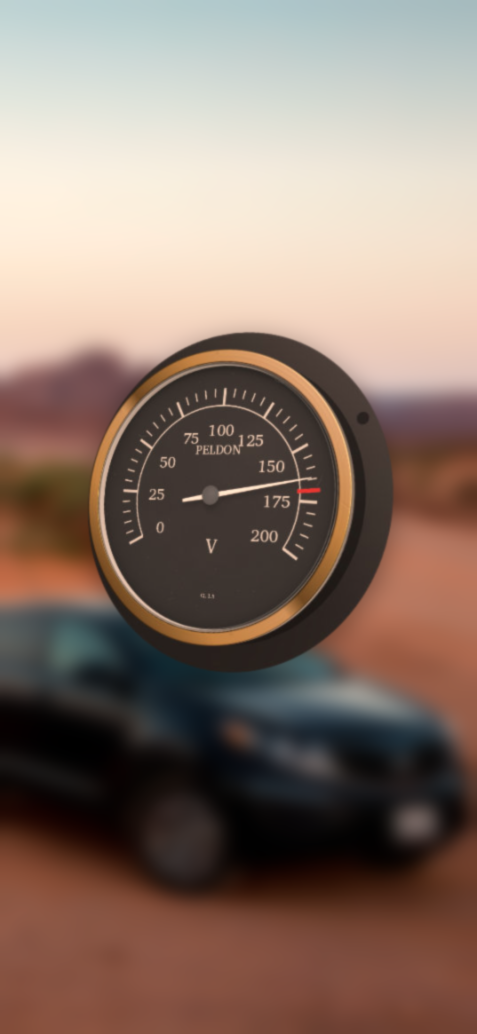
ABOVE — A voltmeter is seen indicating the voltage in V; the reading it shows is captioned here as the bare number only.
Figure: 165
